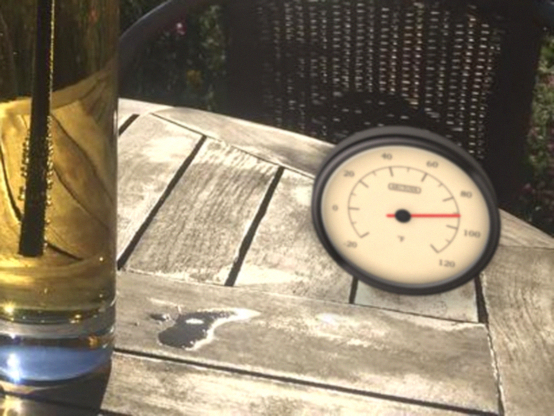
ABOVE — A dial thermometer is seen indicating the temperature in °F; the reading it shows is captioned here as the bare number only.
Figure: 90
